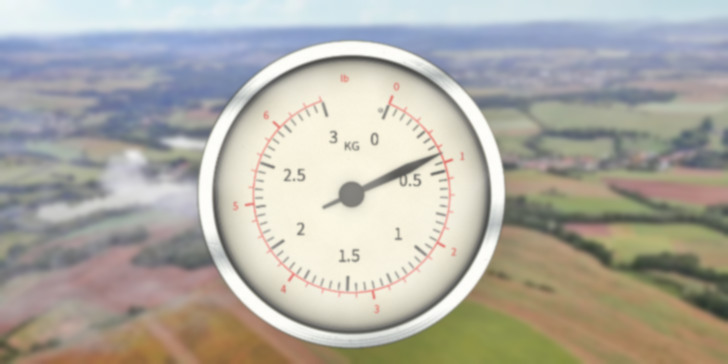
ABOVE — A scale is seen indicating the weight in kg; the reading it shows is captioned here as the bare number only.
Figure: 0.4
